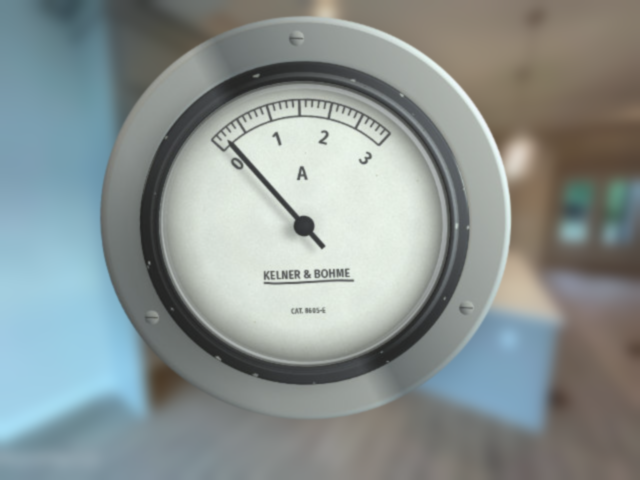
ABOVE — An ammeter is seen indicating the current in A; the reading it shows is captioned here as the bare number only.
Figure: 0.2
